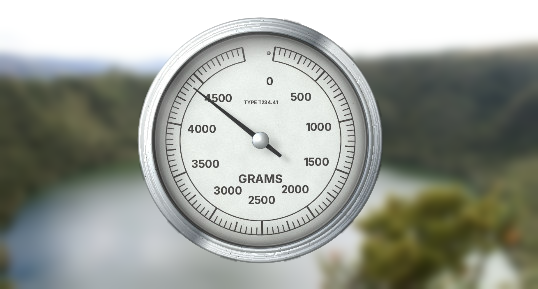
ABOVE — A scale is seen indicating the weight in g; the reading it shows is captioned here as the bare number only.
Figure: 4400
